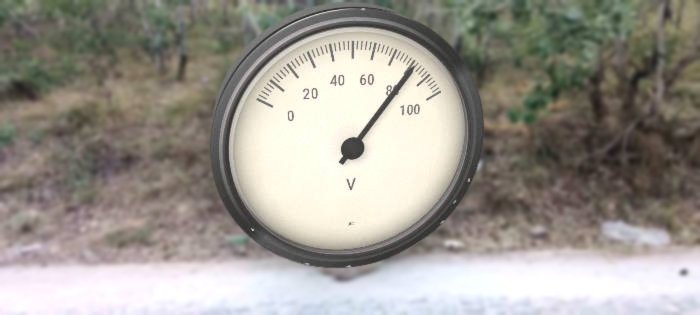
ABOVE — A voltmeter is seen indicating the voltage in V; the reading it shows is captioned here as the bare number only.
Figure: 80
